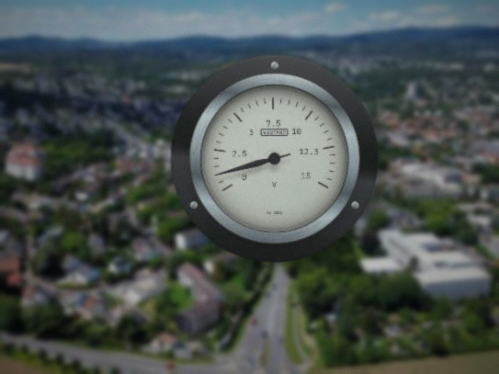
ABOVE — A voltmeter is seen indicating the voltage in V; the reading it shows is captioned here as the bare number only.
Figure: 1
